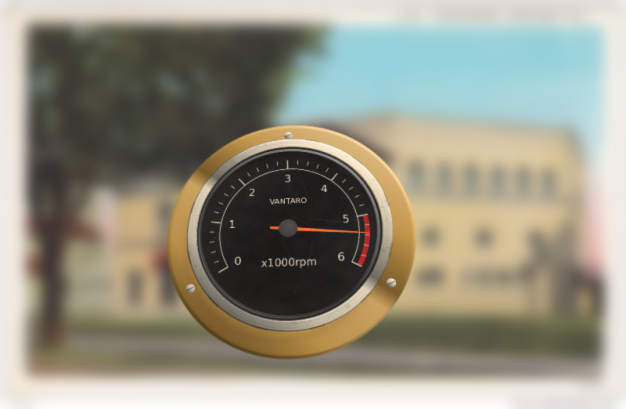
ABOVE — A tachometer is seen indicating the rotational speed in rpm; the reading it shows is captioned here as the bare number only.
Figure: 5400
